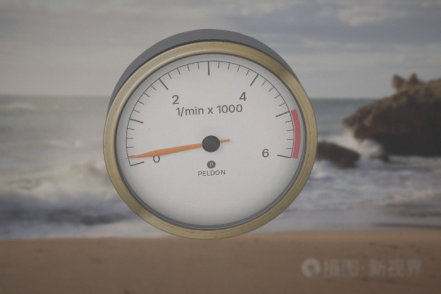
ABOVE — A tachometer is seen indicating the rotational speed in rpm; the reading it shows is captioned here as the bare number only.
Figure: 200
